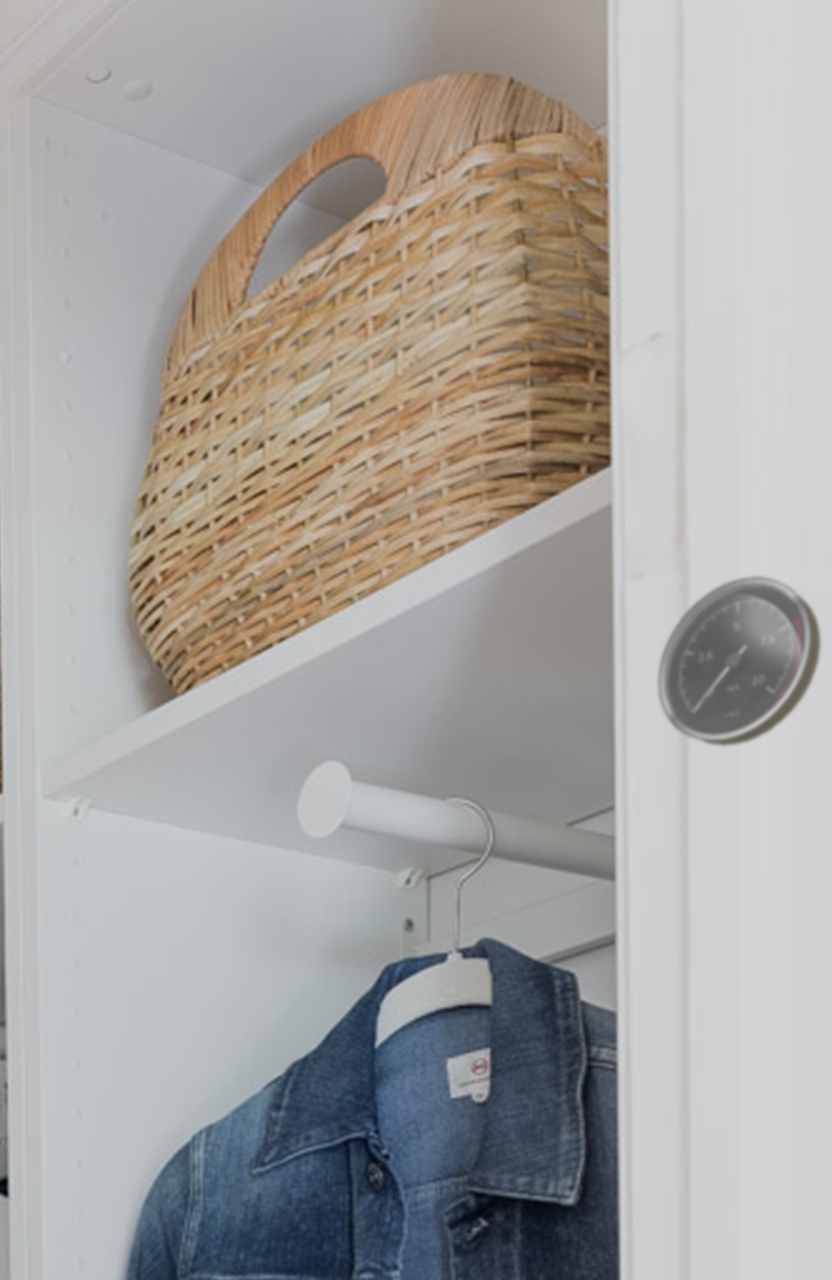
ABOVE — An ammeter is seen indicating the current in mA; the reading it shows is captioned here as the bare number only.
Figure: 0
